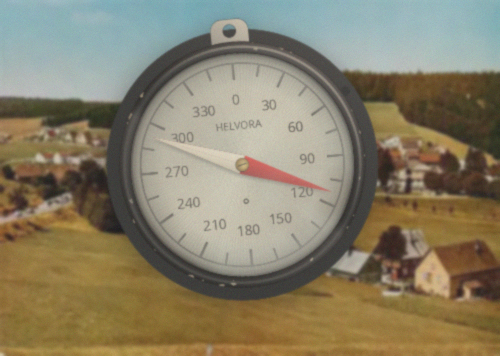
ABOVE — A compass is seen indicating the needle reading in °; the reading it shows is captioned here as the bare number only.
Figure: 112.5
